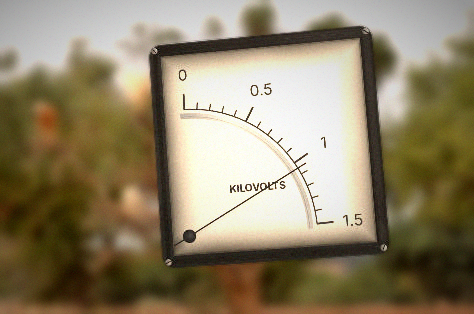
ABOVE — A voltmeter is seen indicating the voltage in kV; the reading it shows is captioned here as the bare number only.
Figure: 1.05
